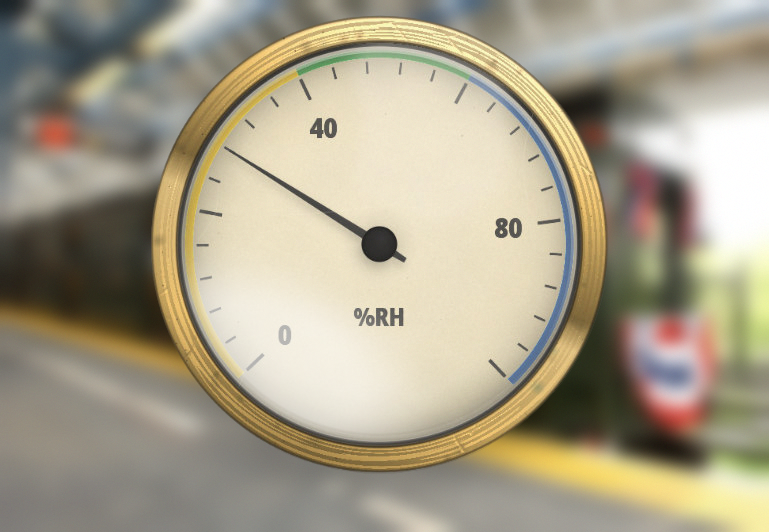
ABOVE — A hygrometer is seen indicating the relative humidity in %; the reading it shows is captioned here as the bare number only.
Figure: 28
